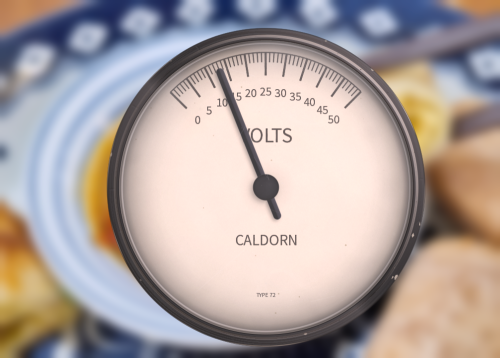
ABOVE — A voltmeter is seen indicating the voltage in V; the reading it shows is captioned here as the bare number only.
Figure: 13
